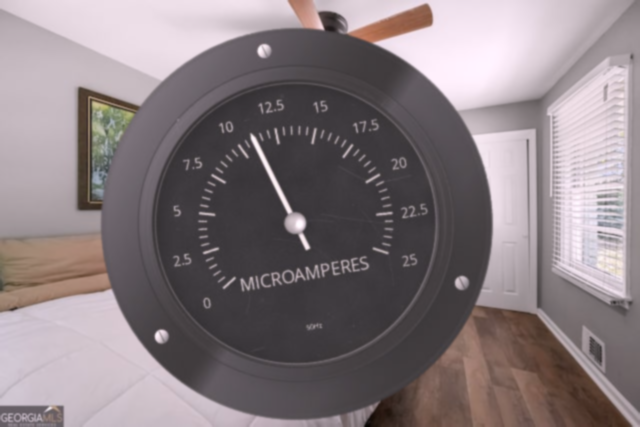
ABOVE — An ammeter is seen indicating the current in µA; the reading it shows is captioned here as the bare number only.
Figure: 11
